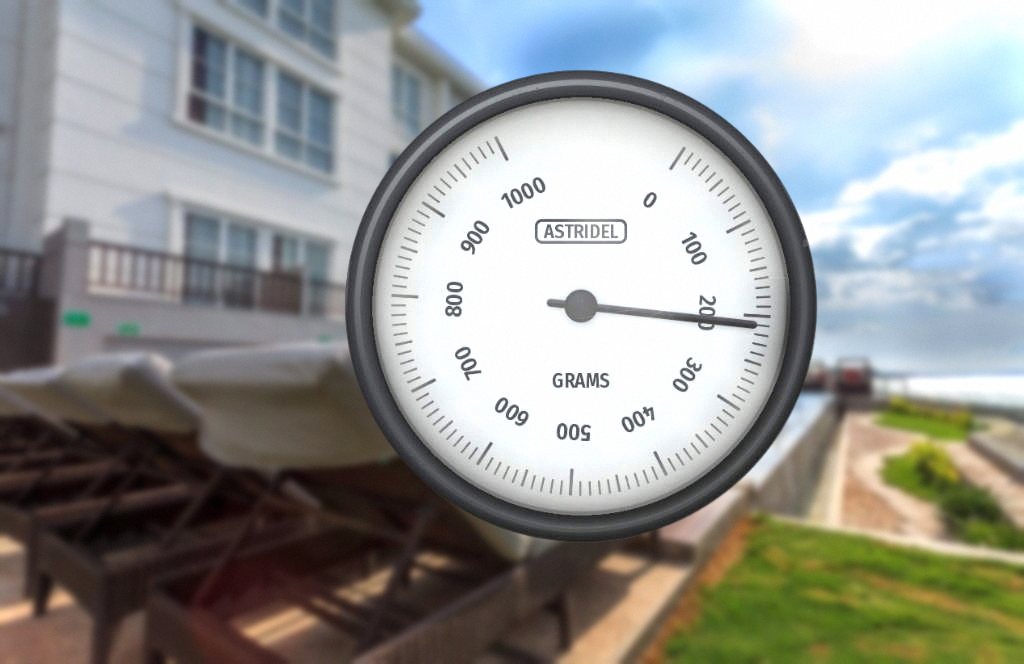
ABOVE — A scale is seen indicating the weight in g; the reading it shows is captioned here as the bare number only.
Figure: 210
